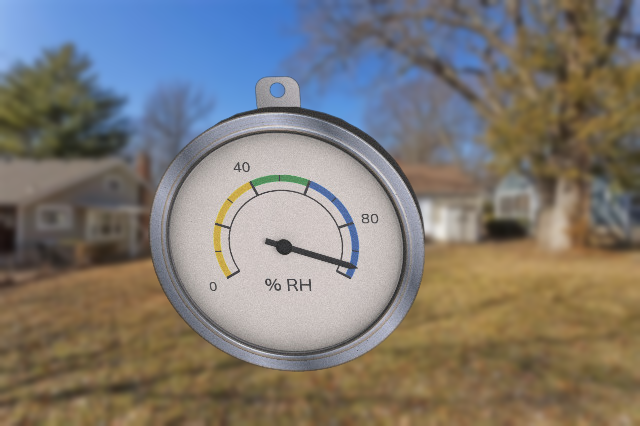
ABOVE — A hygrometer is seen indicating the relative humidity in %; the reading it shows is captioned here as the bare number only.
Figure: 95
